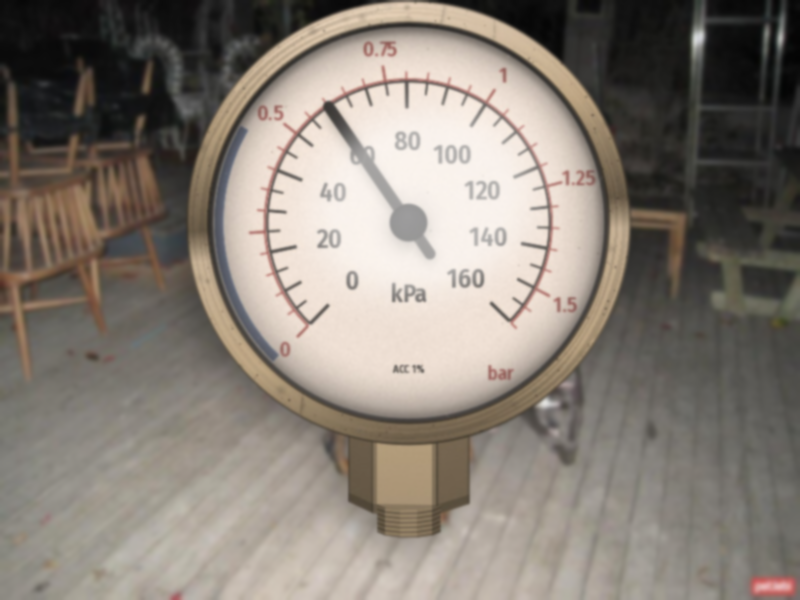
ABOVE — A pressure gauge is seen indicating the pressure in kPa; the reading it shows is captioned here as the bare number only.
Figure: 60
